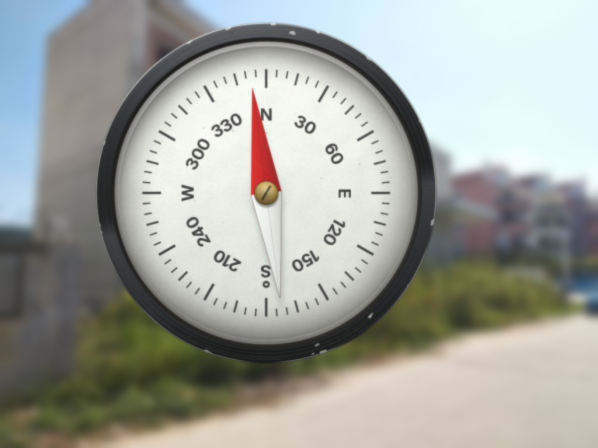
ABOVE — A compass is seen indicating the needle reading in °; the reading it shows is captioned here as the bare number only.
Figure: 352.5
